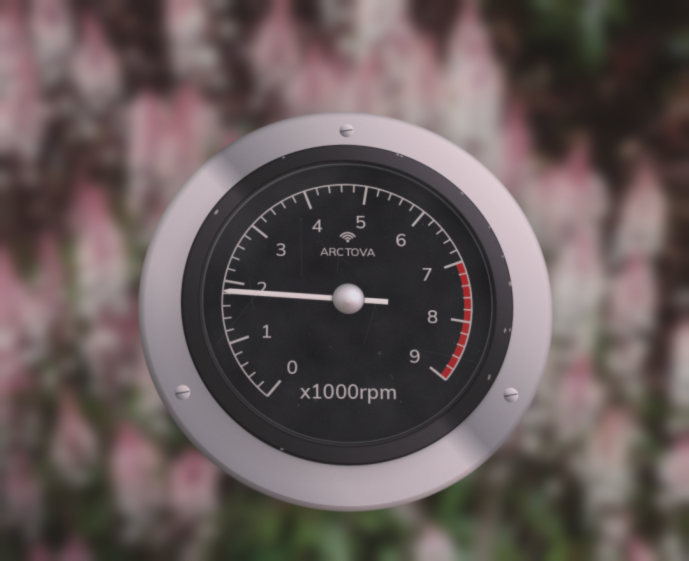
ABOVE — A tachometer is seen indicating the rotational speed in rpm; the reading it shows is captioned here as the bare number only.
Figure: 1800
